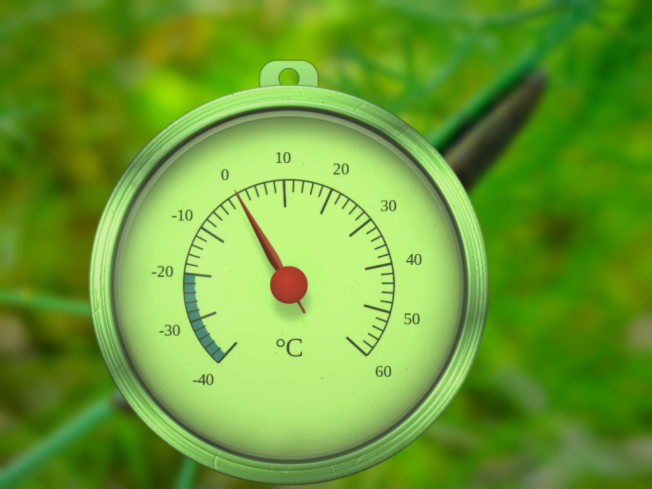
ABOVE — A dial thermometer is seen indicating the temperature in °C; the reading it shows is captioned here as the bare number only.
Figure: 0
